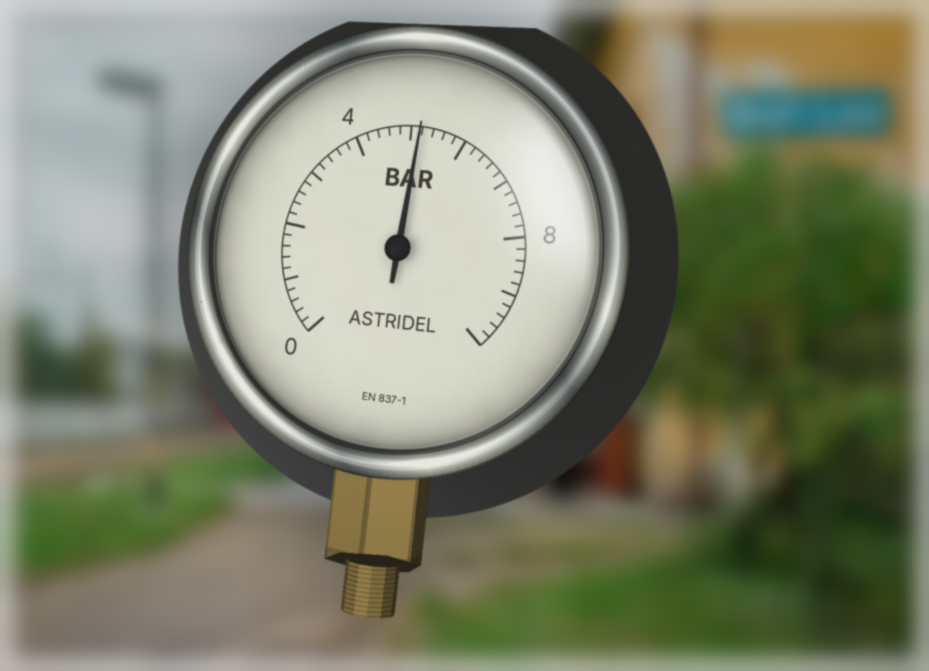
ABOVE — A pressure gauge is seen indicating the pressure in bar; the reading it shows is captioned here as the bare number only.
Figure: 5.2
